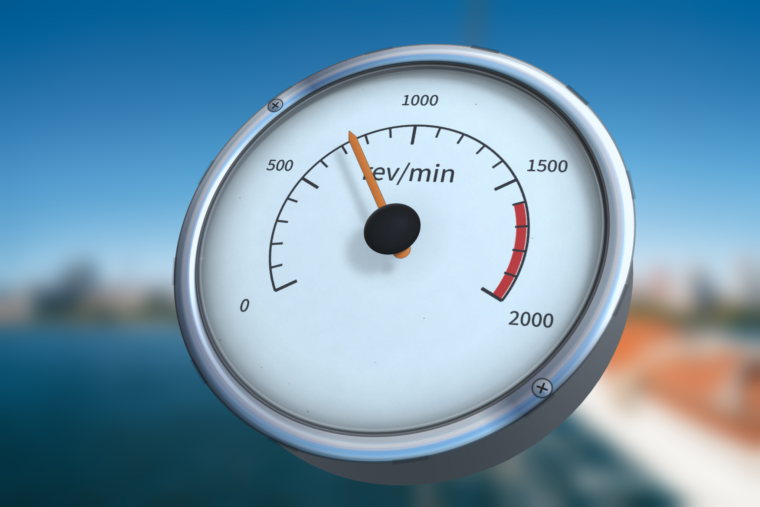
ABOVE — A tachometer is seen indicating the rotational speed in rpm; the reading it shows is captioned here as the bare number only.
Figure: 750
